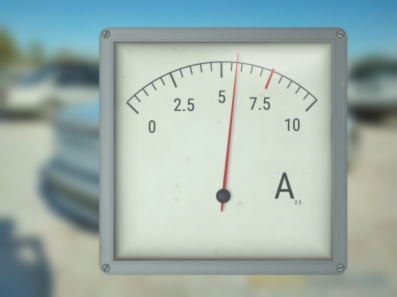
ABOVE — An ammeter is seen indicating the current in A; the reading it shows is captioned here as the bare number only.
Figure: 5.75
